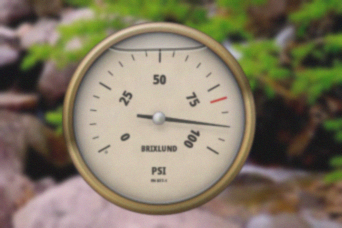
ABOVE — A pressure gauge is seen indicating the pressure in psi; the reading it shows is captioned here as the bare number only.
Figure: 90
